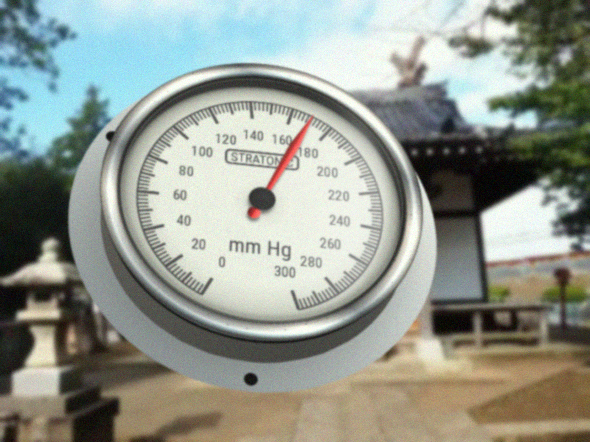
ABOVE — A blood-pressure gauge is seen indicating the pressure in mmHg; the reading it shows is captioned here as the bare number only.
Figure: 170
